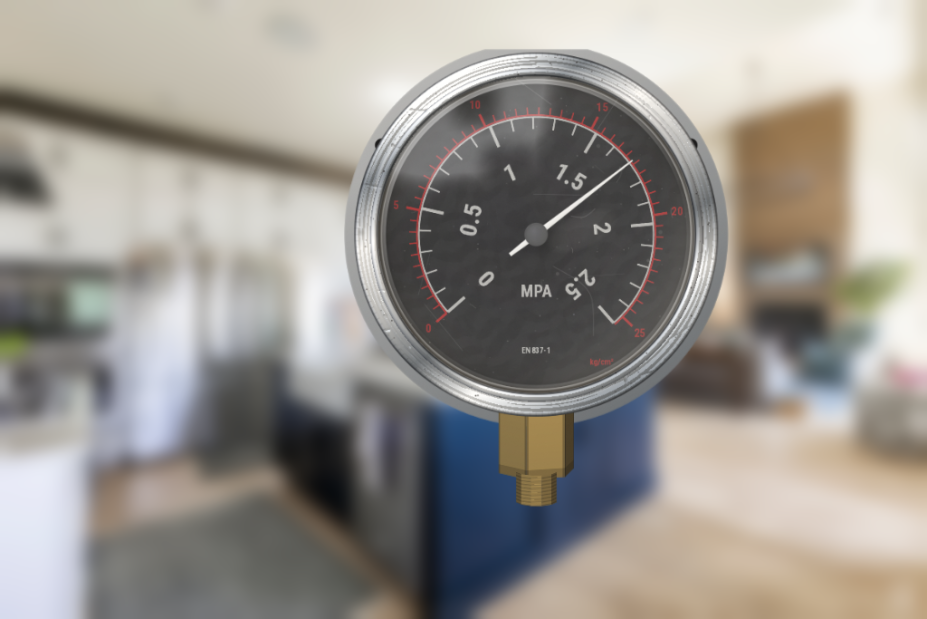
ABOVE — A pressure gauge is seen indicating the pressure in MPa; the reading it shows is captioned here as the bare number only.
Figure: 1.7
